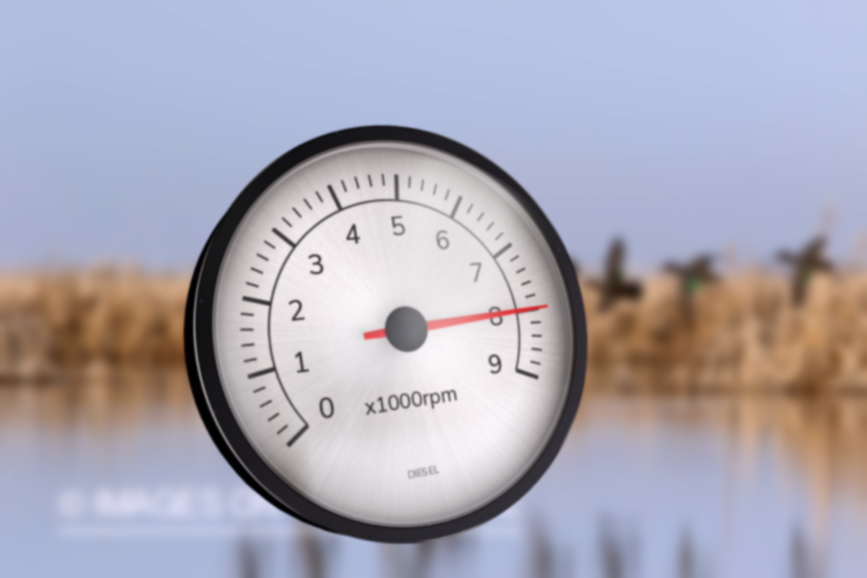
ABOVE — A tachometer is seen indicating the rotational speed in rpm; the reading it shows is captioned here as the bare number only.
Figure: 8000
